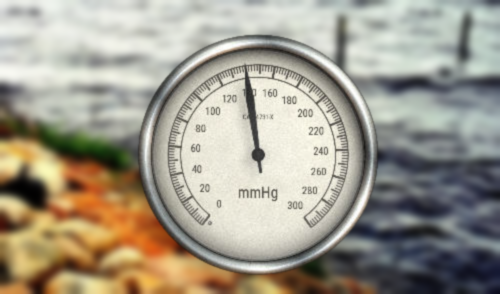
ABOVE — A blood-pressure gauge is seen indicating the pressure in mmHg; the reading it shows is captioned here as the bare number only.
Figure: 140
